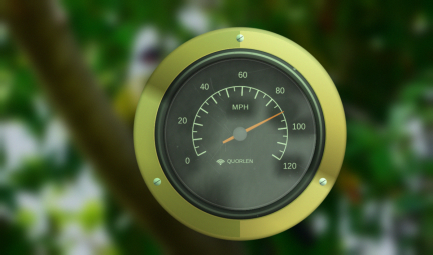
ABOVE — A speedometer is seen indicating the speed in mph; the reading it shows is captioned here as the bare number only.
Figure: 90
